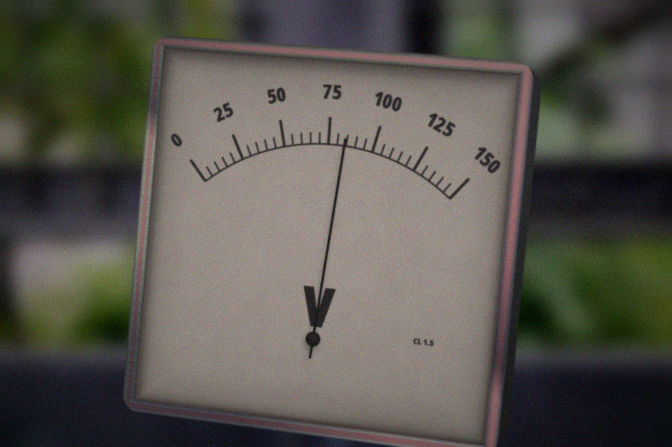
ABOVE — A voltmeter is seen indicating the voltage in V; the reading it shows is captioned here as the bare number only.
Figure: 85
